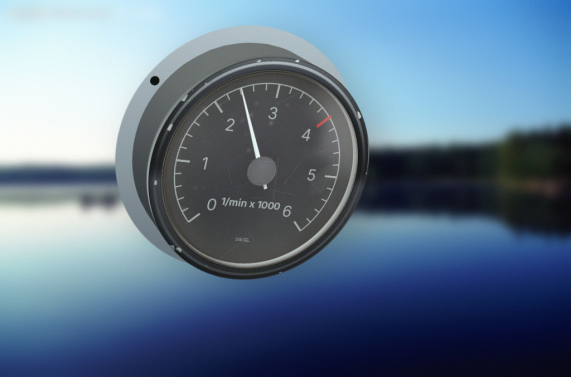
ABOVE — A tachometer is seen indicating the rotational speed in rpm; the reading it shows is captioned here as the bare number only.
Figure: 2400
